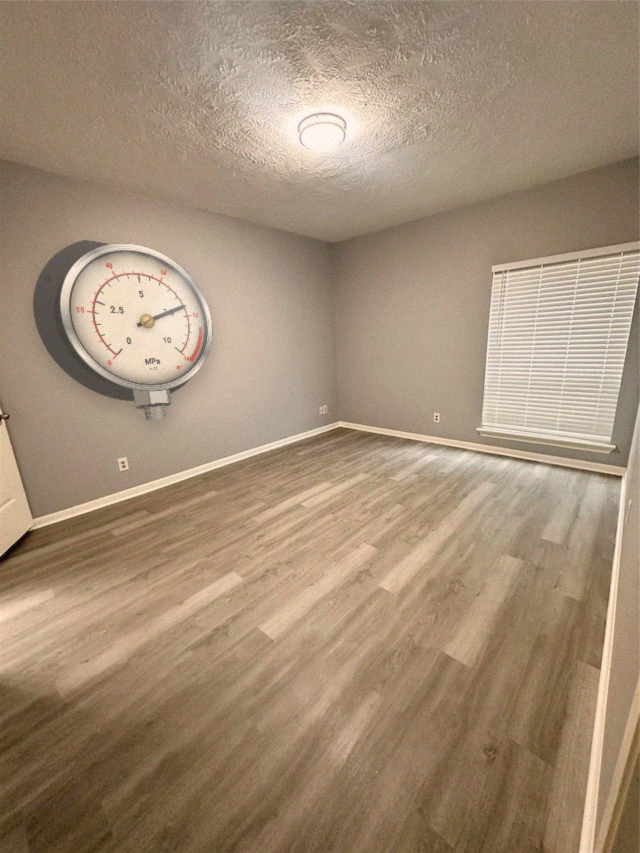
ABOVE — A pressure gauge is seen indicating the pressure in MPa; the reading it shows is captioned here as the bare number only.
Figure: 7.5
